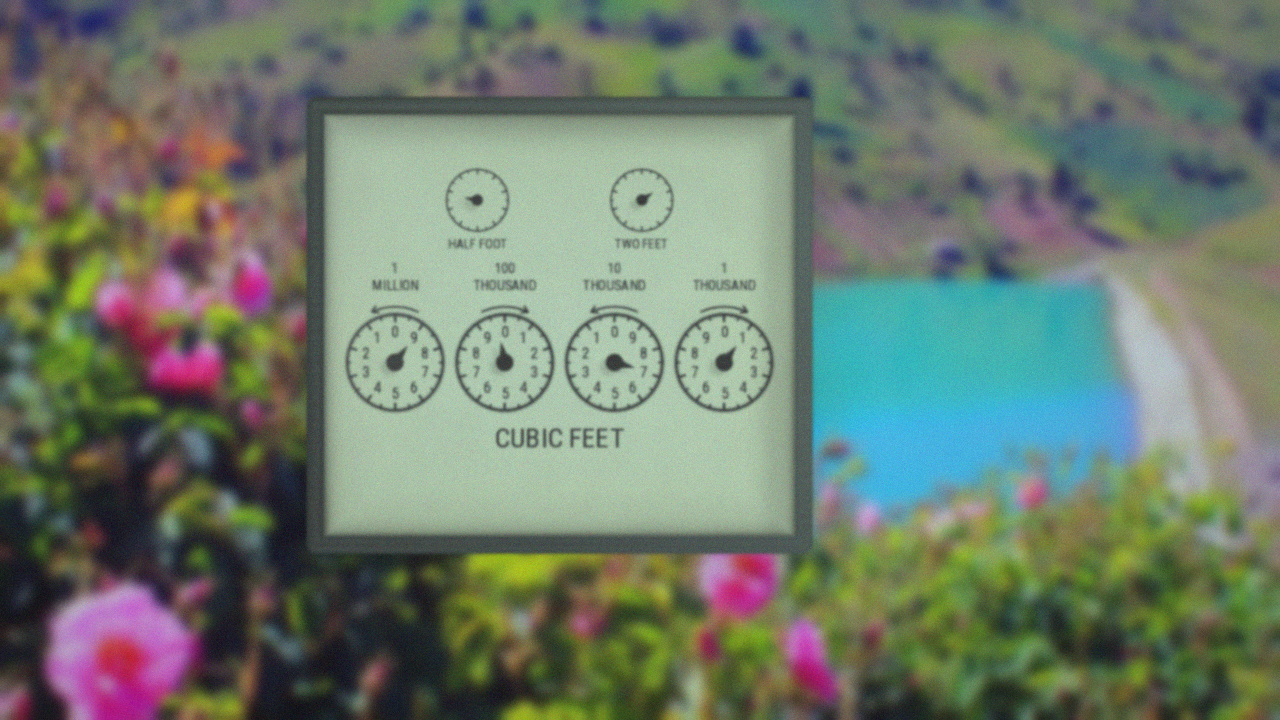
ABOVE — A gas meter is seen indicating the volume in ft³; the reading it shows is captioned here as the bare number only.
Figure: 897100
